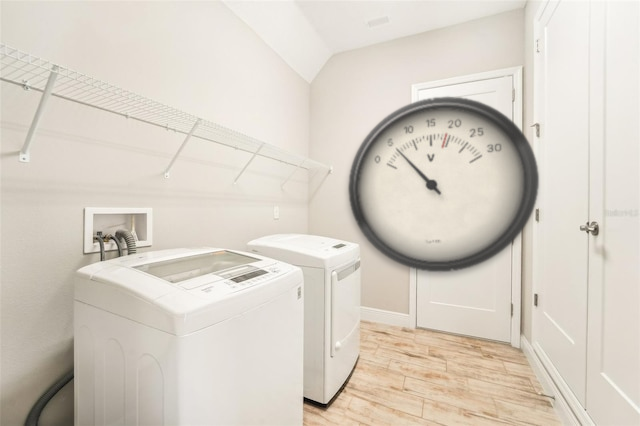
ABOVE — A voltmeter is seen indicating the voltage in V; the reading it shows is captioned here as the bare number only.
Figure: 5
